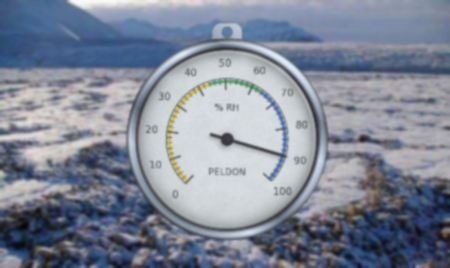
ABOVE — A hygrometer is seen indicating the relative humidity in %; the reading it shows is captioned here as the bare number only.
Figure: 90
